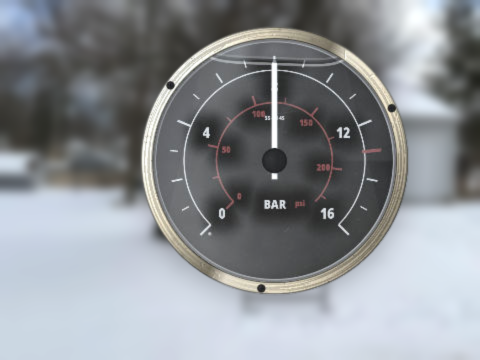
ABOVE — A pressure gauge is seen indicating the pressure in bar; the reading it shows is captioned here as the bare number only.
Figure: 8
